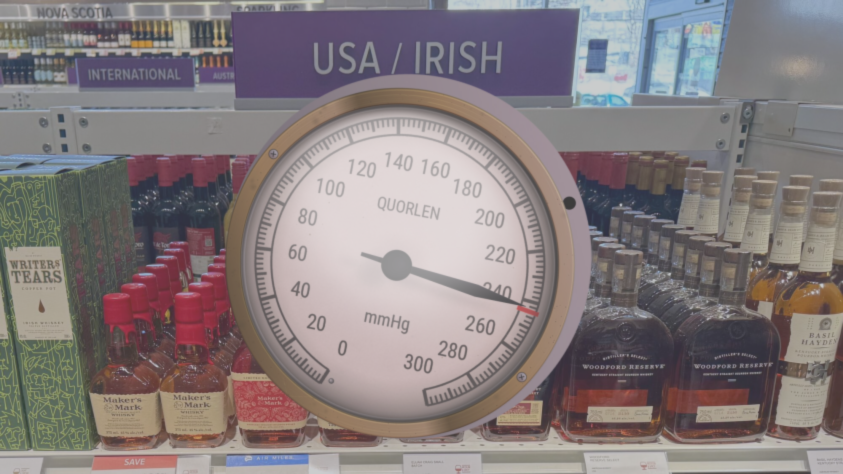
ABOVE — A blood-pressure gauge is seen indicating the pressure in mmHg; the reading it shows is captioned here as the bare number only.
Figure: 242
